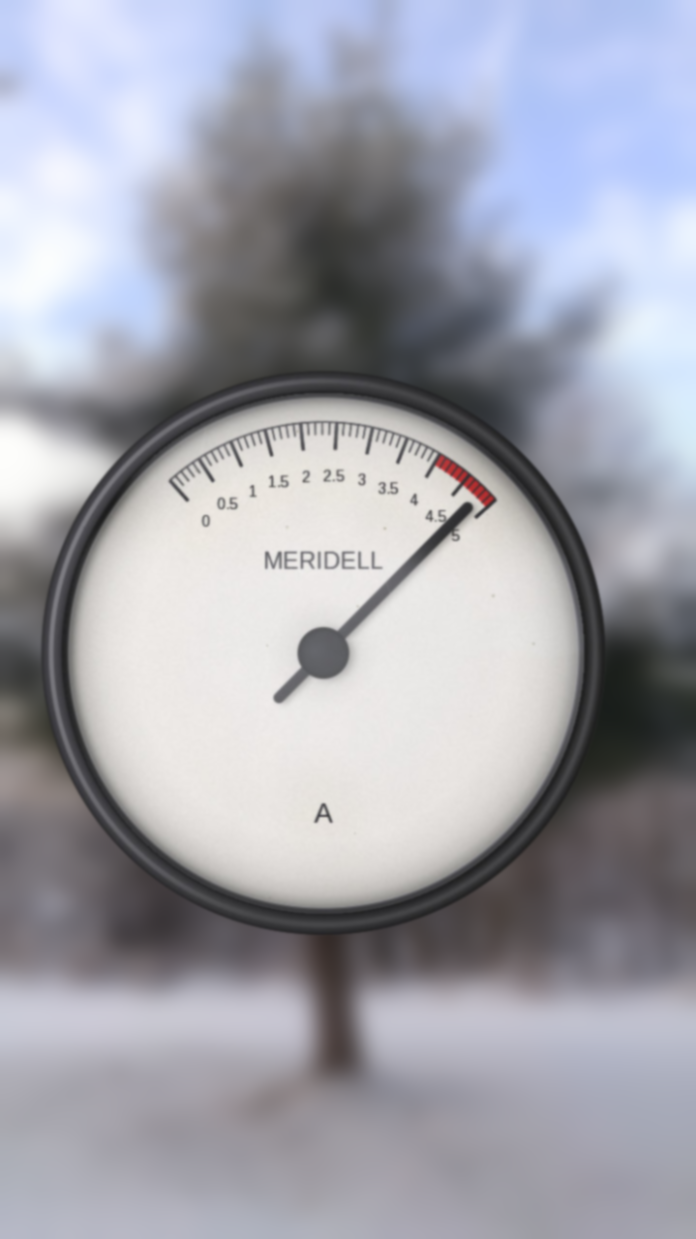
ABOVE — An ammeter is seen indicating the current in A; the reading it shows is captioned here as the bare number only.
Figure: 4.8
